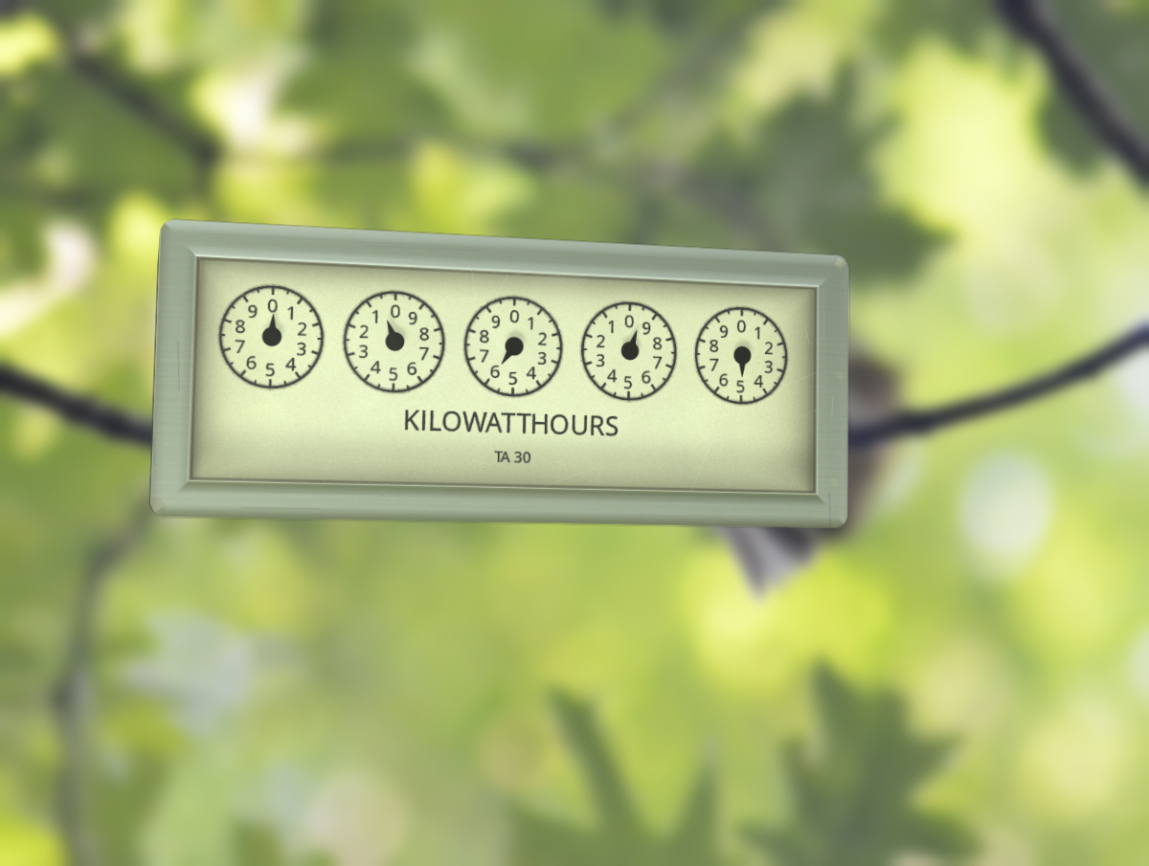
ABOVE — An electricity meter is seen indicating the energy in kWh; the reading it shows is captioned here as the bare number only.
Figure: 595
